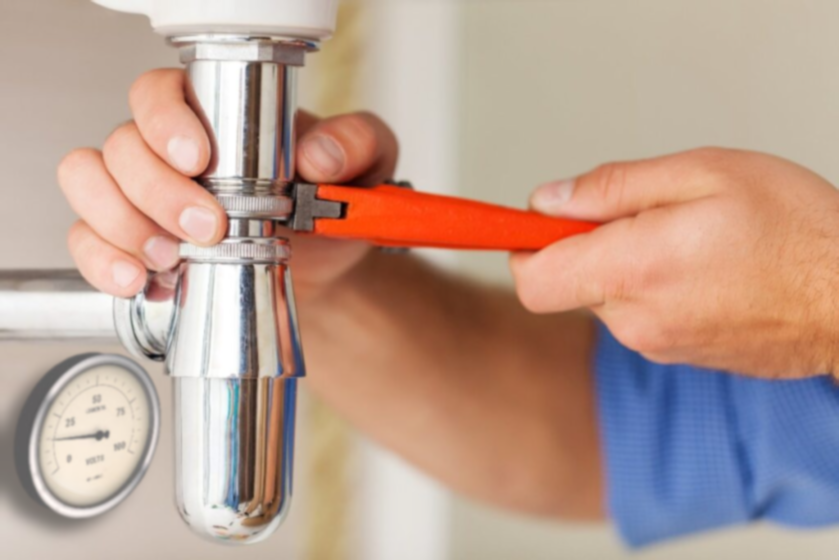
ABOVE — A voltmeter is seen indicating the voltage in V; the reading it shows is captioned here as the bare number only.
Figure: 15
